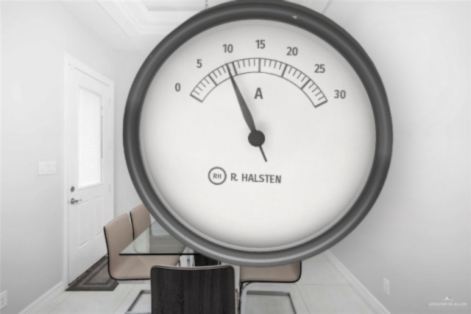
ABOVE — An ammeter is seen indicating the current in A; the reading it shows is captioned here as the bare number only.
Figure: 9
